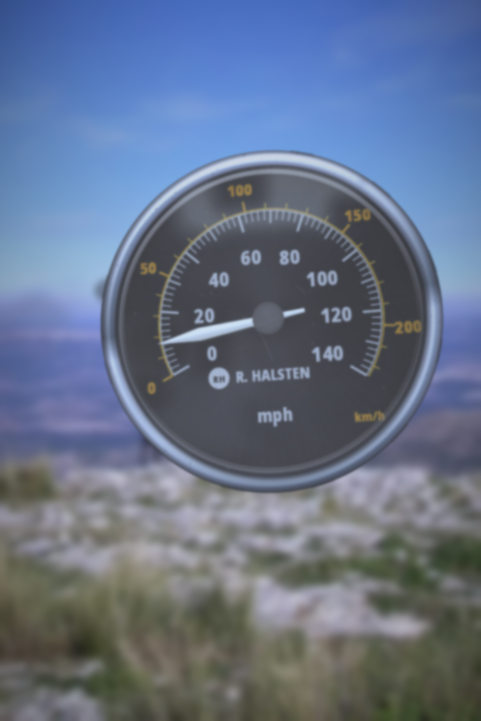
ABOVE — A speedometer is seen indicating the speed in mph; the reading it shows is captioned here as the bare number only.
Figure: 10
